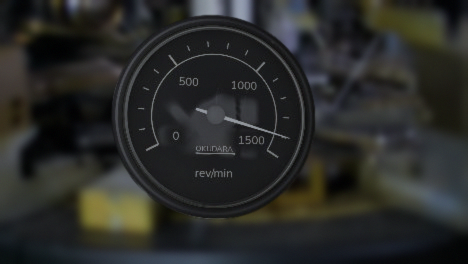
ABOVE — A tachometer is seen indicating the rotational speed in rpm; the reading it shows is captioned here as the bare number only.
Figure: 1400
